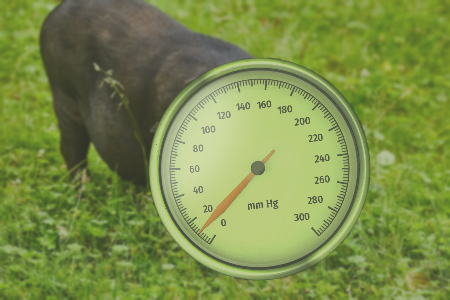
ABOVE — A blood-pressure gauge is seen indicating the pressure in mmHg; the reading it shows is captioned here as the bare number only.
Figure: 10
